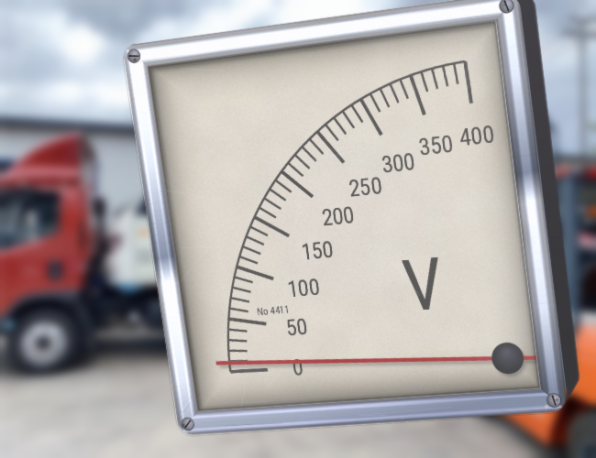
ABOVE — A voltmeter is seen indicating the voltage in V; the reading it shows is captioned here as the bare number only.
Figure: 10
